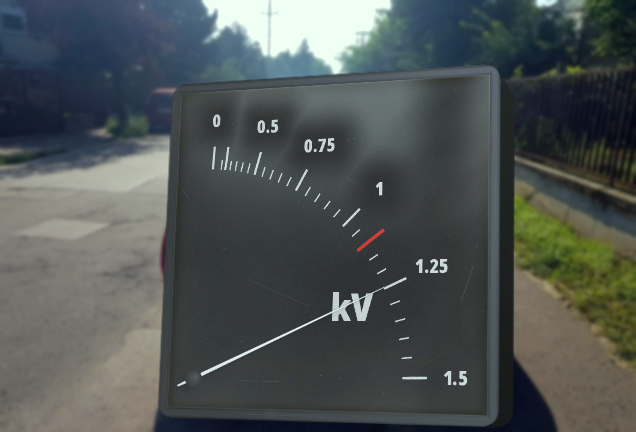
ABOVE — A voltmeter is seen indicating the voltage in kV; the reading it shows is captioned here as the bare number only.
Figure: 1.25
